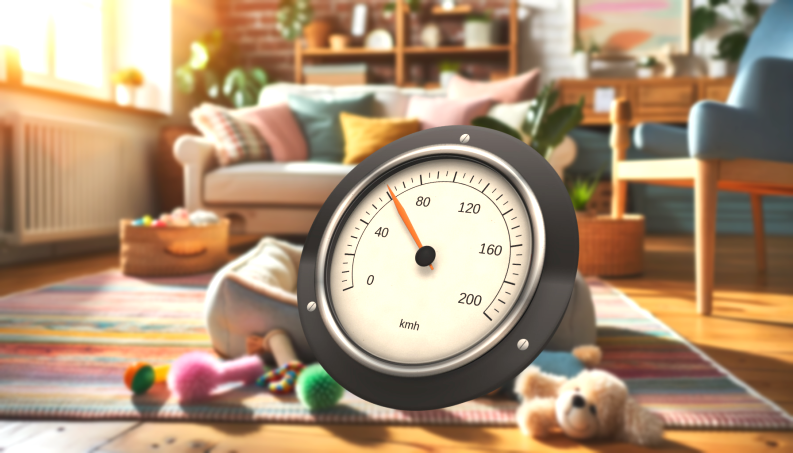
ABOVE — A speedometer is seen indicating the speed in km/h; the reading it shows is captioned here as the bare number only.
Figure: 62.5
